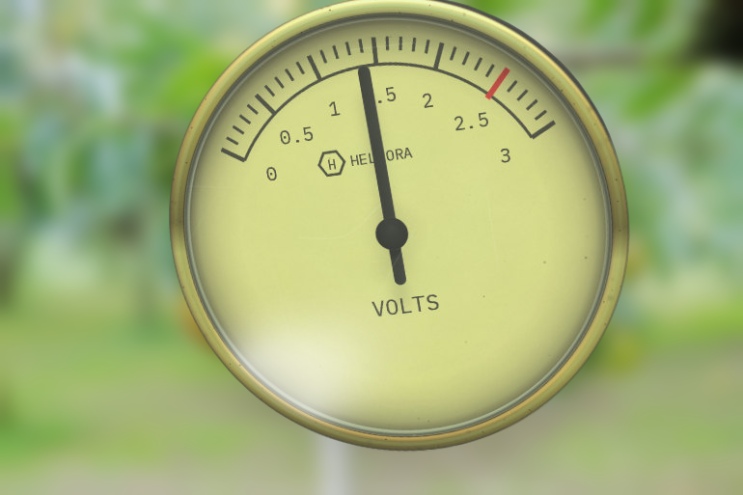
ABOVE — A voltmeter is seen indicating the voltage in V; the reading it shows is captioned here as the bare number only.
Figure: 1.4
